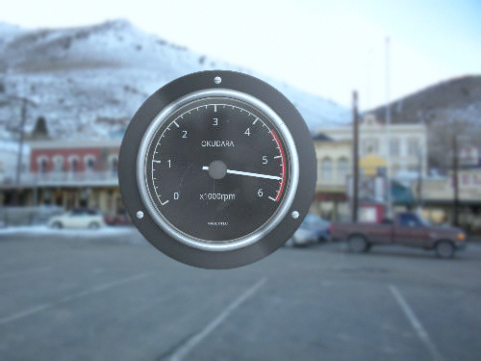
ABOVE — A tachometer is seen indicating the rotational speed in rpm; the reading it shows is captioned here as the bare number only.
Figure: 5500
